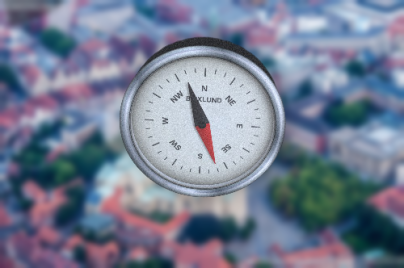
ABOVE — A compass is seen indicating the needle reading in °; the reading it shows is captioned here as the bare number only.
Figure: 160
